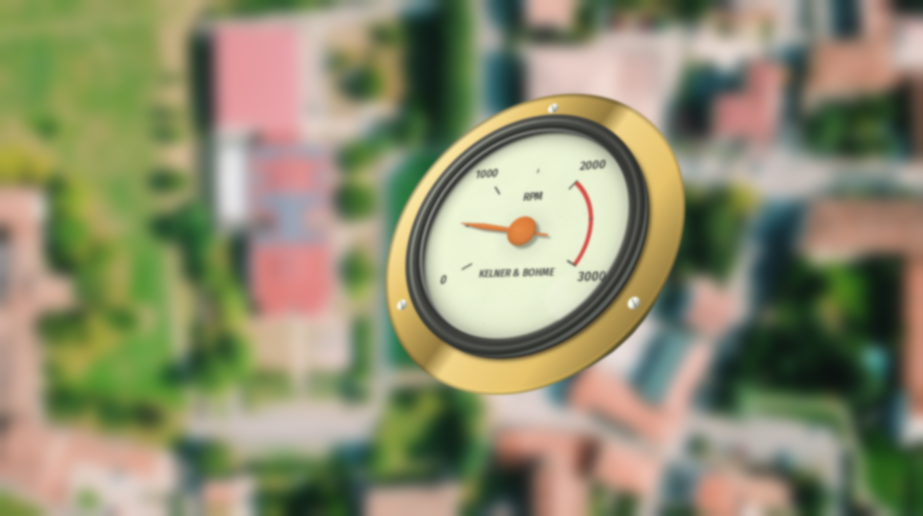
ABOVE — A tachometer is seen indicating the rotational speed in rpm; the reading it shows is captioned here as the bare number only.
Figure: 500
